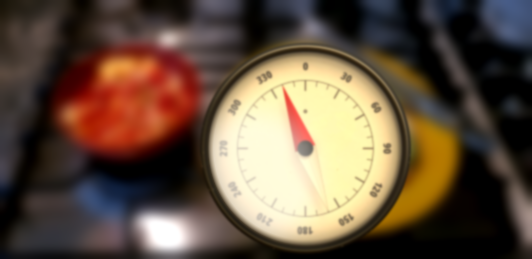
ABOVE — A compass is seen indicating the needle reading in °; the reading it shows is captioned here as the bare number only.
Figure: 340
